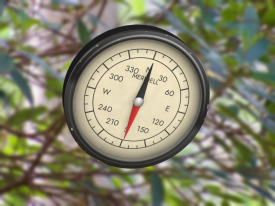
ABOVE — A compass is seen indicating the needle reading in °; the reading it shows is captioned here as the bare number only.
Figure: 180
